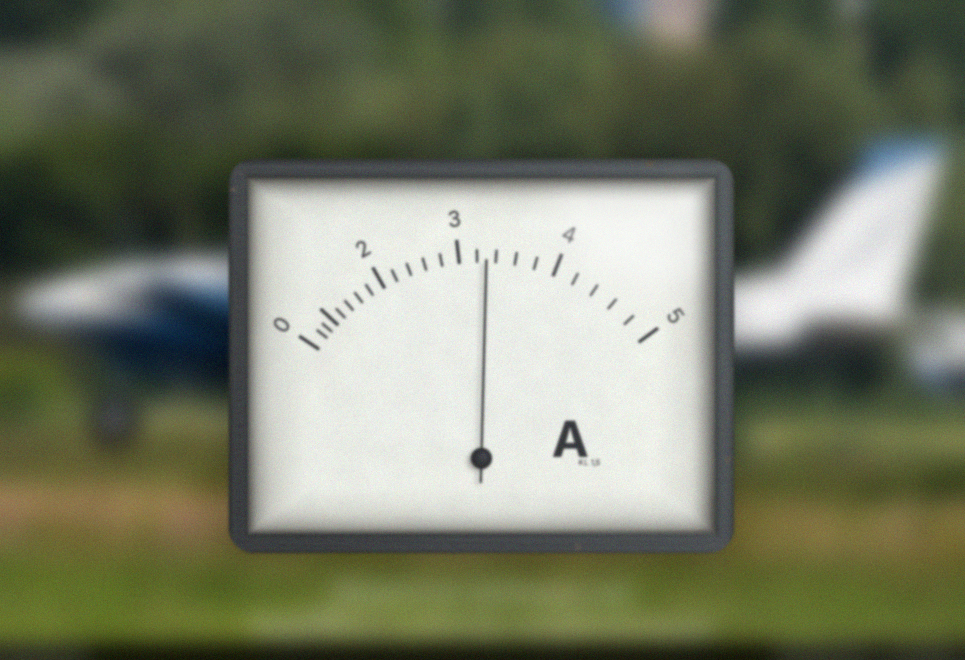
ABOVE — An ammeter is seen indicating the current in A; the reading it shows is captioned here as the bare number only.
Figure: 3.3
